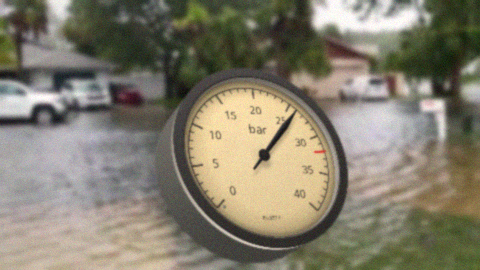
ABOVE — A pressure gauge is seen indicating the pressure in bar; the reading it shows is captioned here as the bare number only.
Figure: 26
